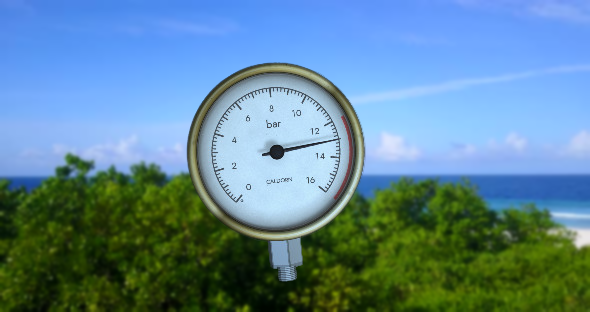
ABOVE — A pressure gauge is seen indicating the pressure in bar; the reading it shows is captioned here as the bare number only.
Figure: 13
